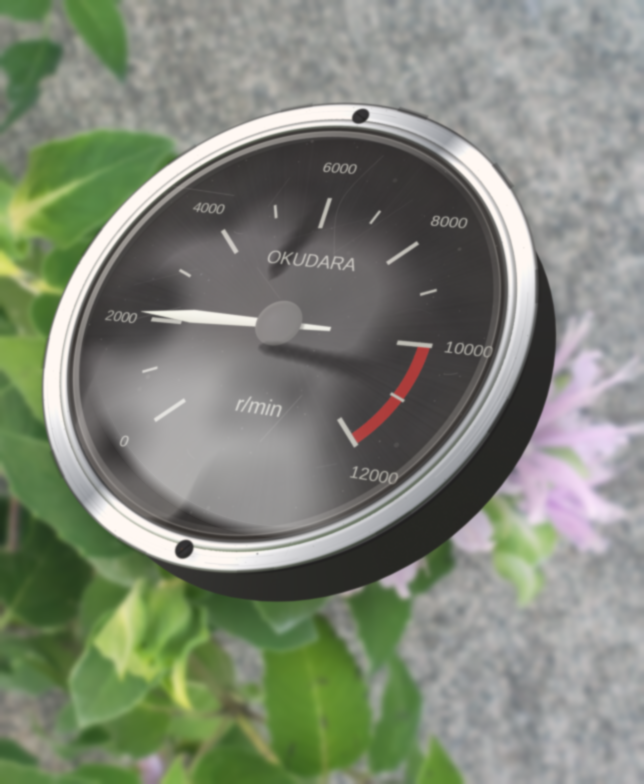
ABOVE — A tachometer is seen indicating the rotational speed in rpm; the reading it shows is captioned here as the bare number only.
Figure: 2000
